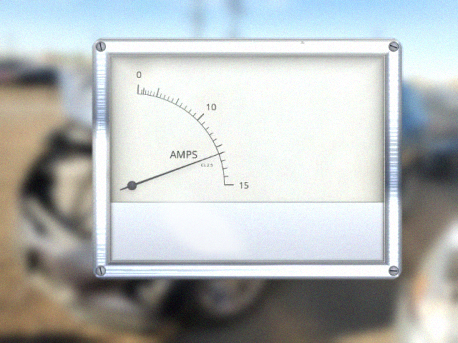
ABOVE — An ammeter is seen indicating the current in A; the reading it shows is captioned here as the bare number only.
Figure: 13
